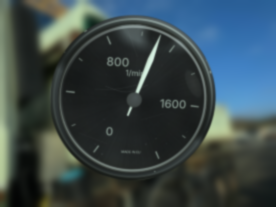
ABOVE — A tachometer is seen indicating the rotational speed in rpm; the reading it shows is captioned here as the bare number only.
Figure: 1100
